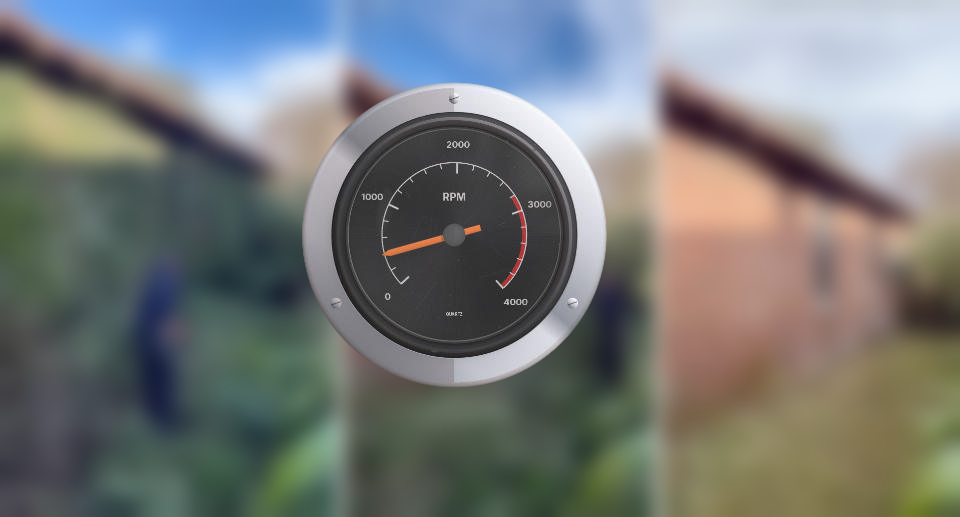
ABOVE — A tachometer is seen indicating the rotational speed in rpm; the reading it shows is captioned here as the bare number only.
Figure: 400
